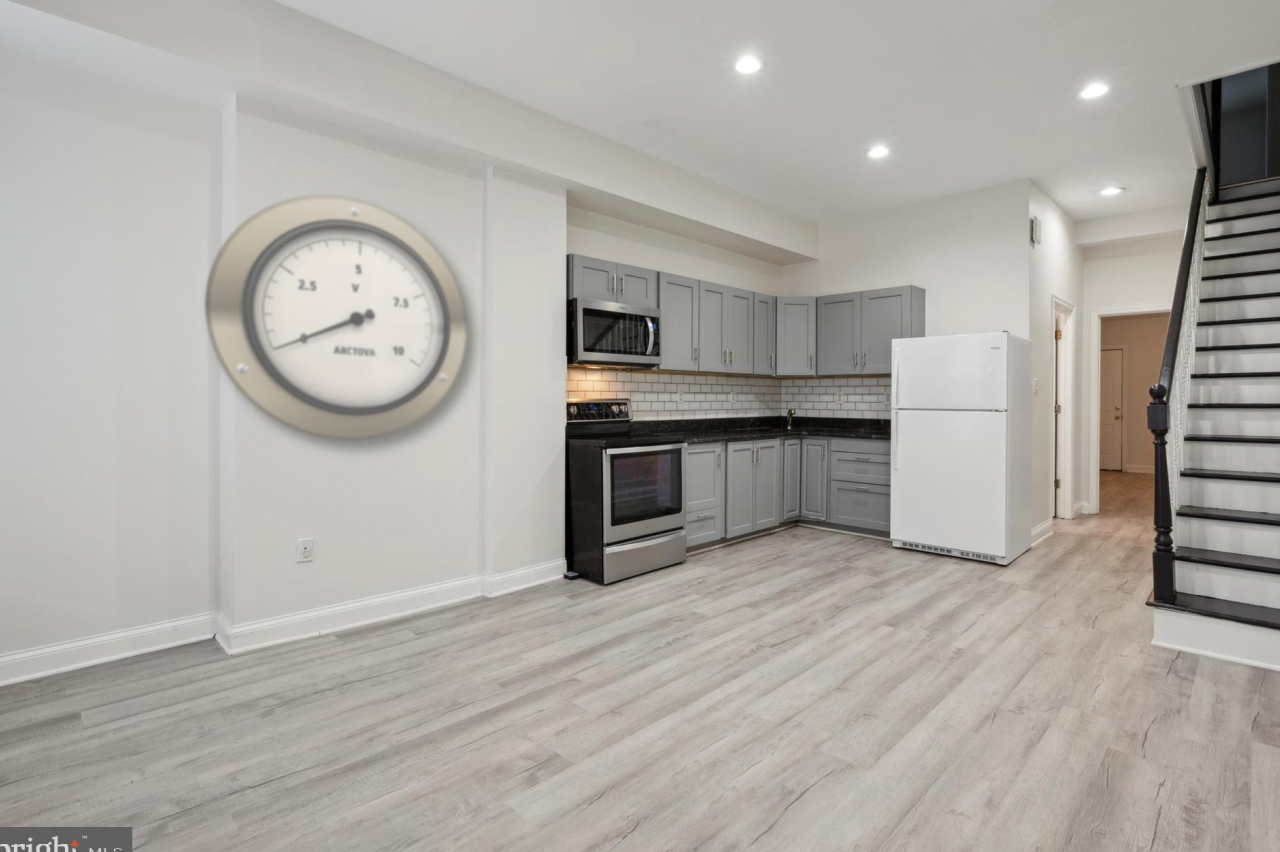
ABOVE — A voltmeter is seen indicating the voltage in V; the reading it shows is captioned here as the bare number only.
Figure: 0
